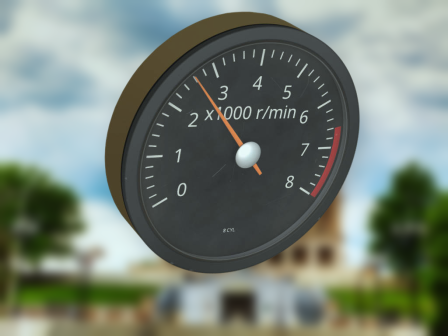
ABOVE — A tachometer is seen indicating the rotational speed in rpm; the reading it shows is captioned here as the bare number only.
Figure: 2600
